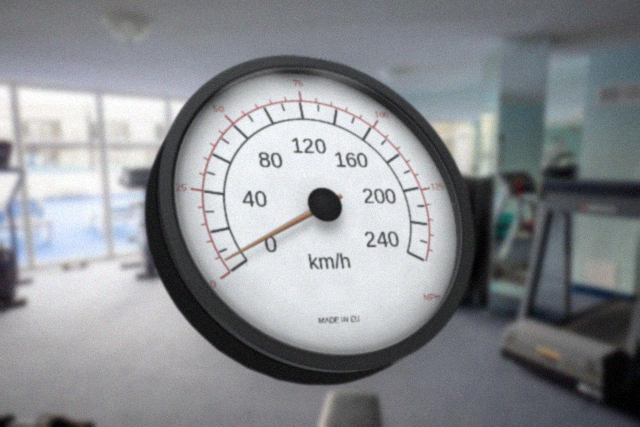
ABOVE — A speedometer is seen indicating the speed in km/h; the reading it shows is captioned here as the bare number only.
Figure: 5
